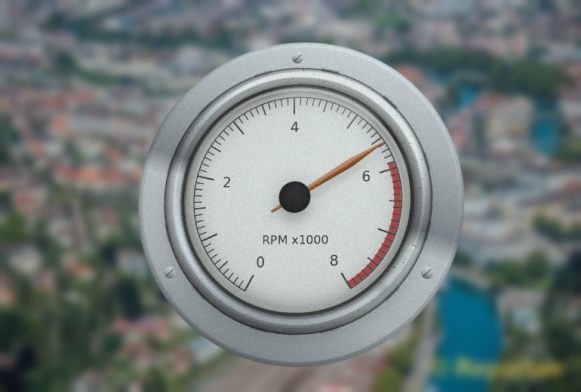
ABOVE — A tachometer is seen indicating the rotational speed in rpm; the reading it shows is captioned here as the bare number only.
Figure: 5600
